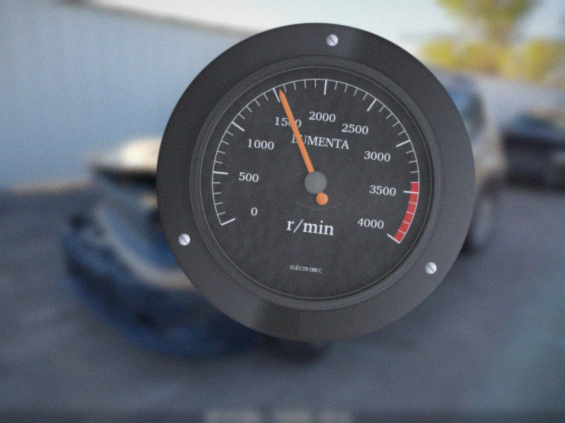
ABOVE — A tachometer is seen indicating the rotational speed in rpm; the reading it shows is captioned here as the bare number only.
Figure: 1550
